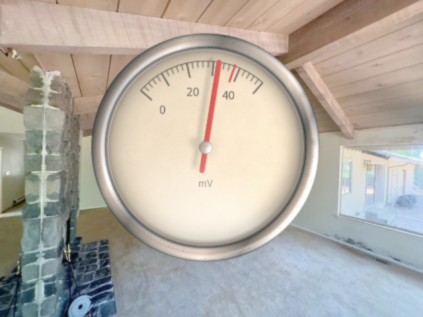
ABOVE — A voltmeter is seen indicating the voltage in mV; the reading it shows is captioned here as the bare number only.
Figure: 32
